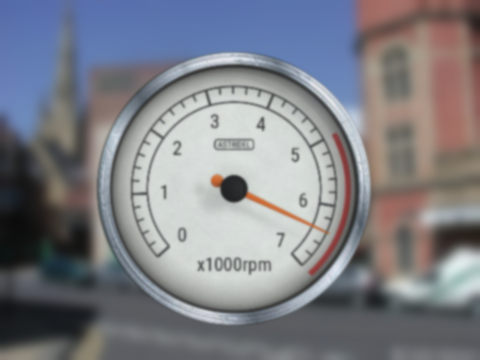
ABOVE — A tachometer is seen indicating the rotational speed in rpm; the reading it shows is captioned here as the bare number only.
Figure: 6400
